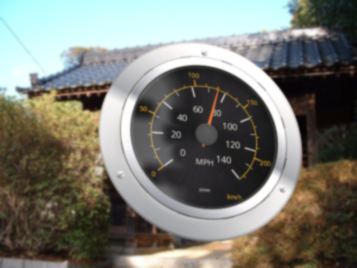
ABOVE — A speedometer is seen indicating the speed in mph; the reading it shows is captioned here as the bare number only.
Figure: 75
